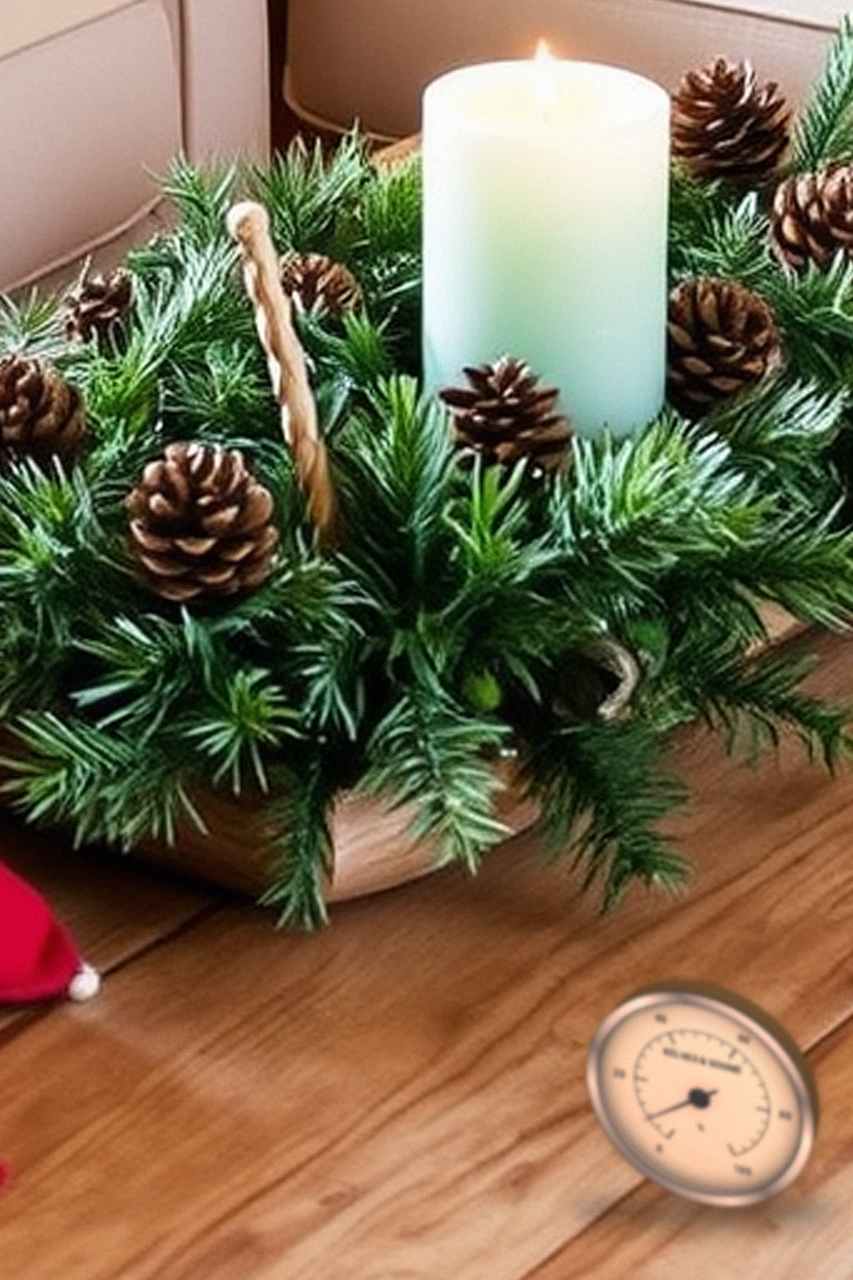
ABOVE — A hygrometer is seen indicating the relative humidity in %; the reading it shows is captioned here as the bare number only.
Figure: 8
